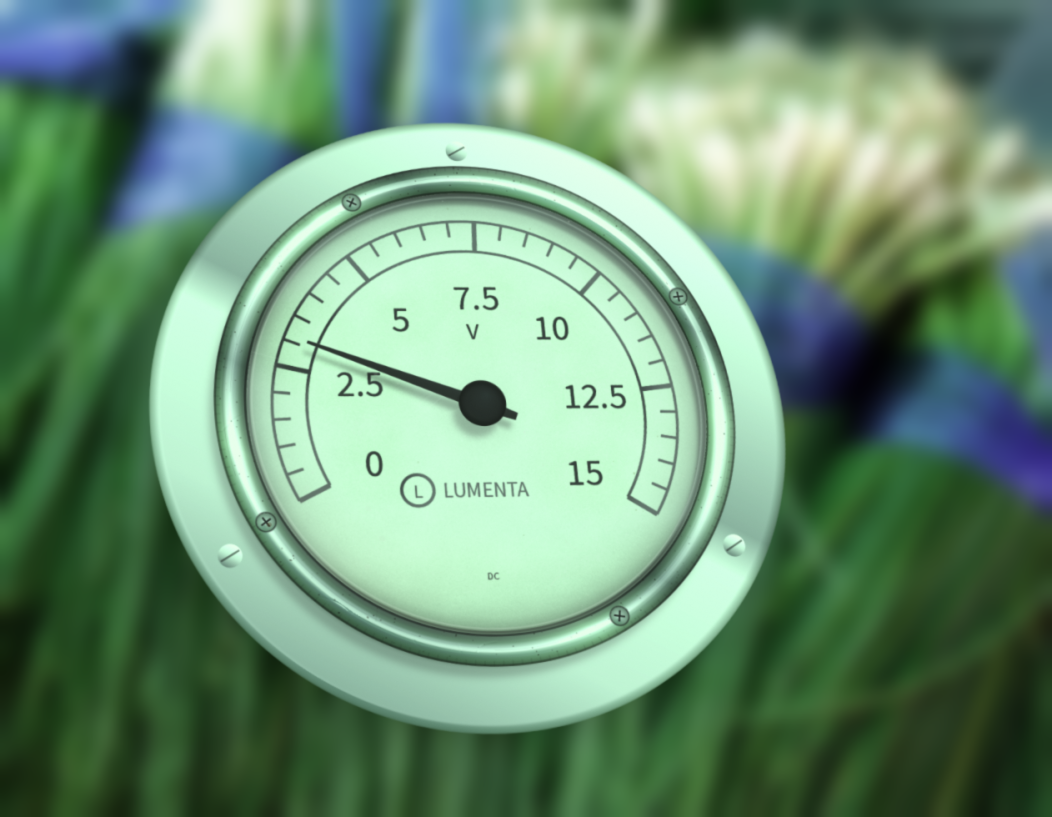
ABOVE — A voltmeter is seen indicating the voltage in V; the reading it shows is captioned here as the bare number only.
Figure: 3
